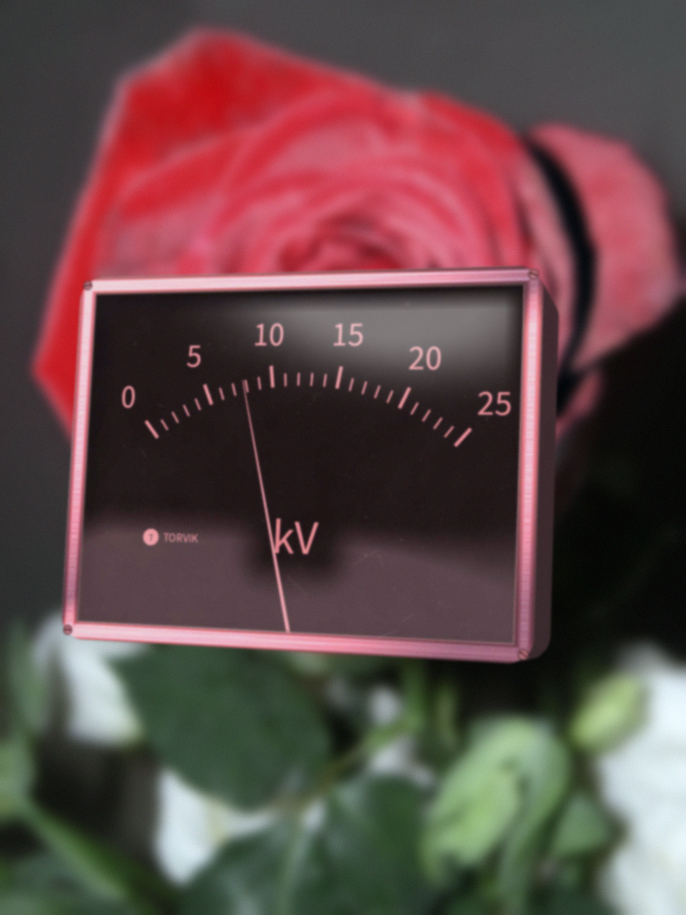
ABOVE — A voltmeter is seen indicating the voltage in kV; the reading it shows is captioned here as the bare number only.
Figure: 8
